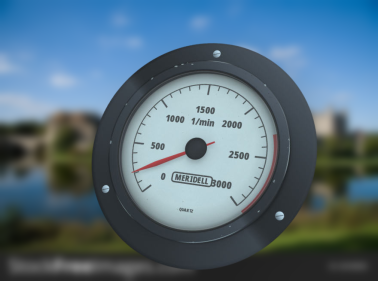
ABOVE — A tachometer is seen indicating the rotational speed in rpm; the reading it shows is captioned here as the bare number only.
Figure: 200
